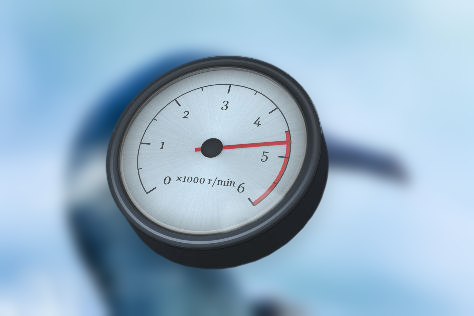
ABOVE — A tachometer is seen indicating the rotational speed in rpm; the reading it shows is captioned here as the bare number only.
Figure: 4750
